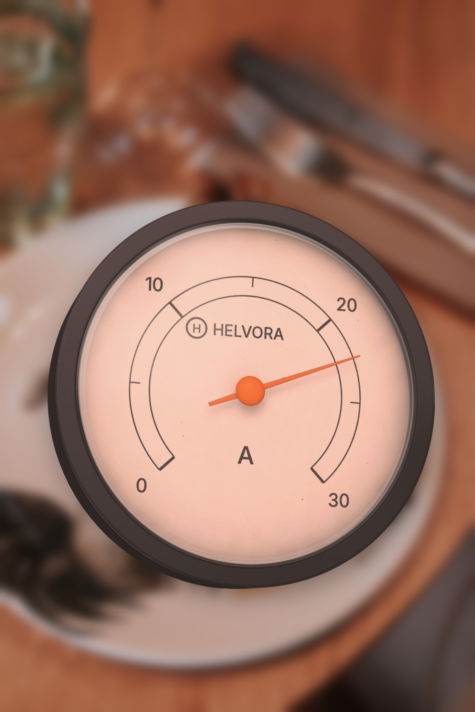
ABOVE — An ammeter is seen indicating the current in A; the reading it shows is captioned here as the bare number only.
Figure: 22.5
